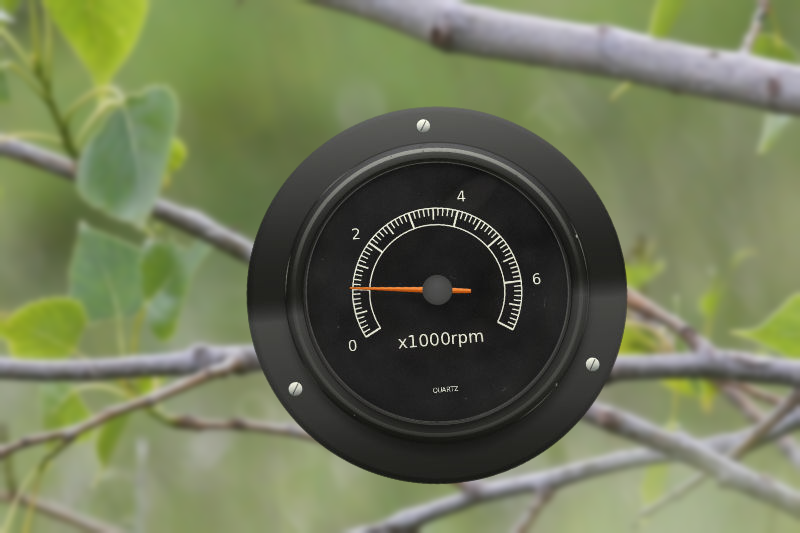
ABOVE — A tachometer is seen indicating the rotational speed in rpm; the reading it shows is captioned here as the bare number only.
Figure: 1000
